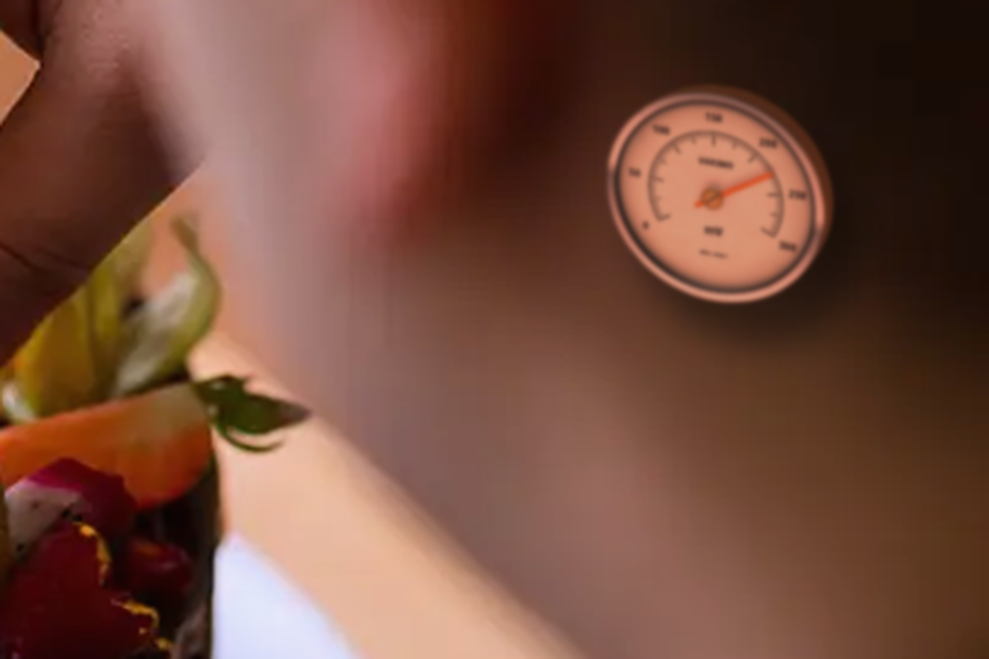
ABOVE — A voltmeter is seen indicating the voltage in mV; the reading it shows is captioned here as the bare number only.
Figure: 225
